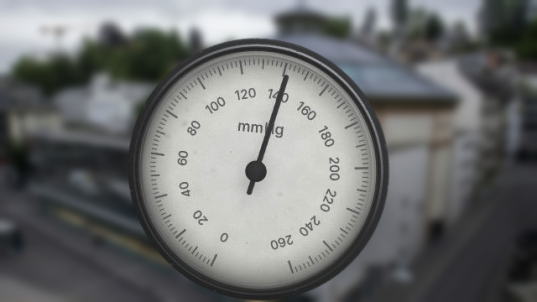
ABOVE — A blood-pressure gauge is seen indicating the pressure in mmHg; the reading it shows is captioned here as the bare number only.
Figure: 142
